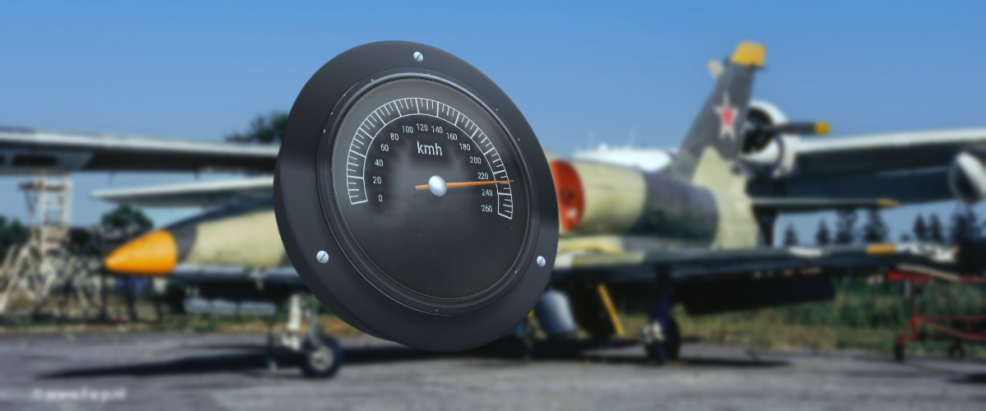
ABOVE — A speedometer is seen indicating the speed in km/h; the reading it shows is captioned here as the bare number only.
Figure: 230
